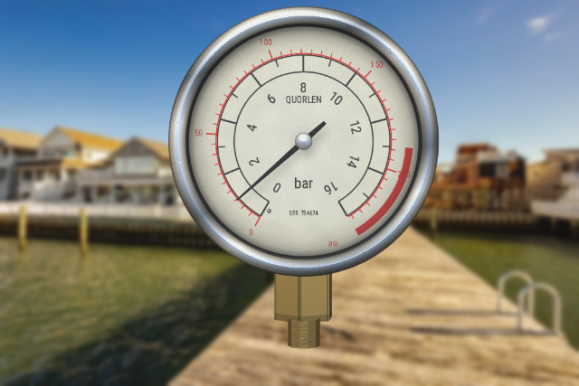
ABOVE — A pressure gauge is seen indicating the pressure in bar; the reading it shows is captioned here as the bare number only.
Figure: 1
